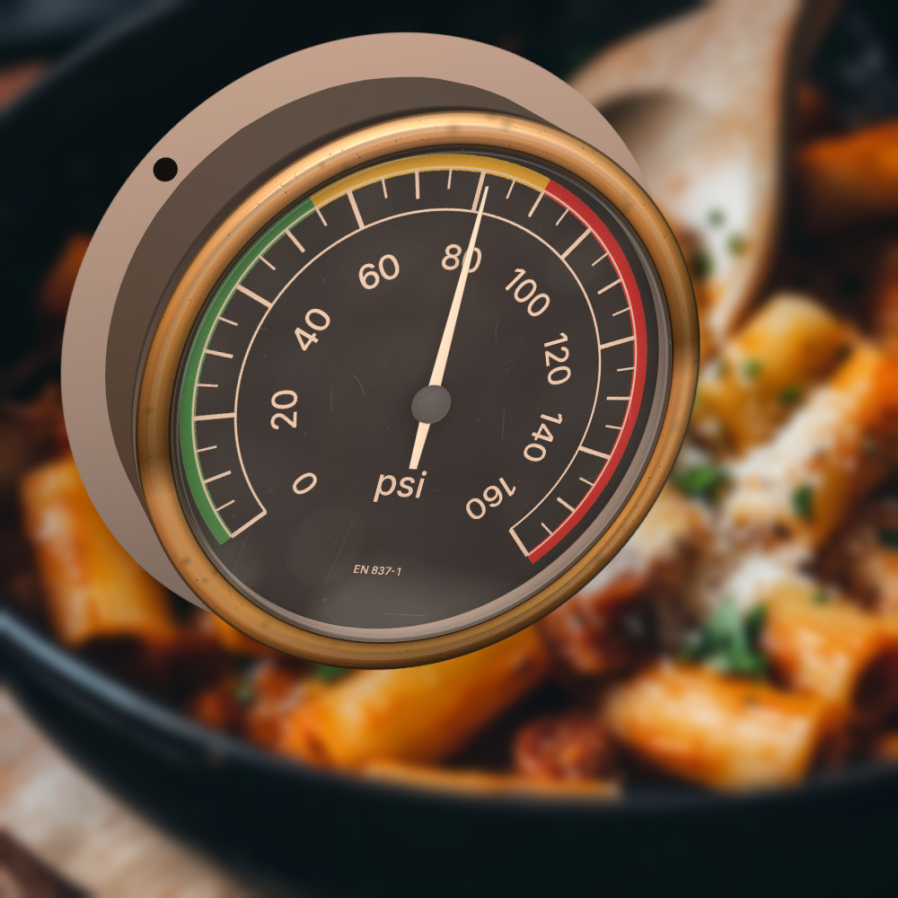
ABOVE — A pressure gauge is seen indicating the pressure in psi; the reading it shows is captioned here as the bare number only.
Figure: 80
